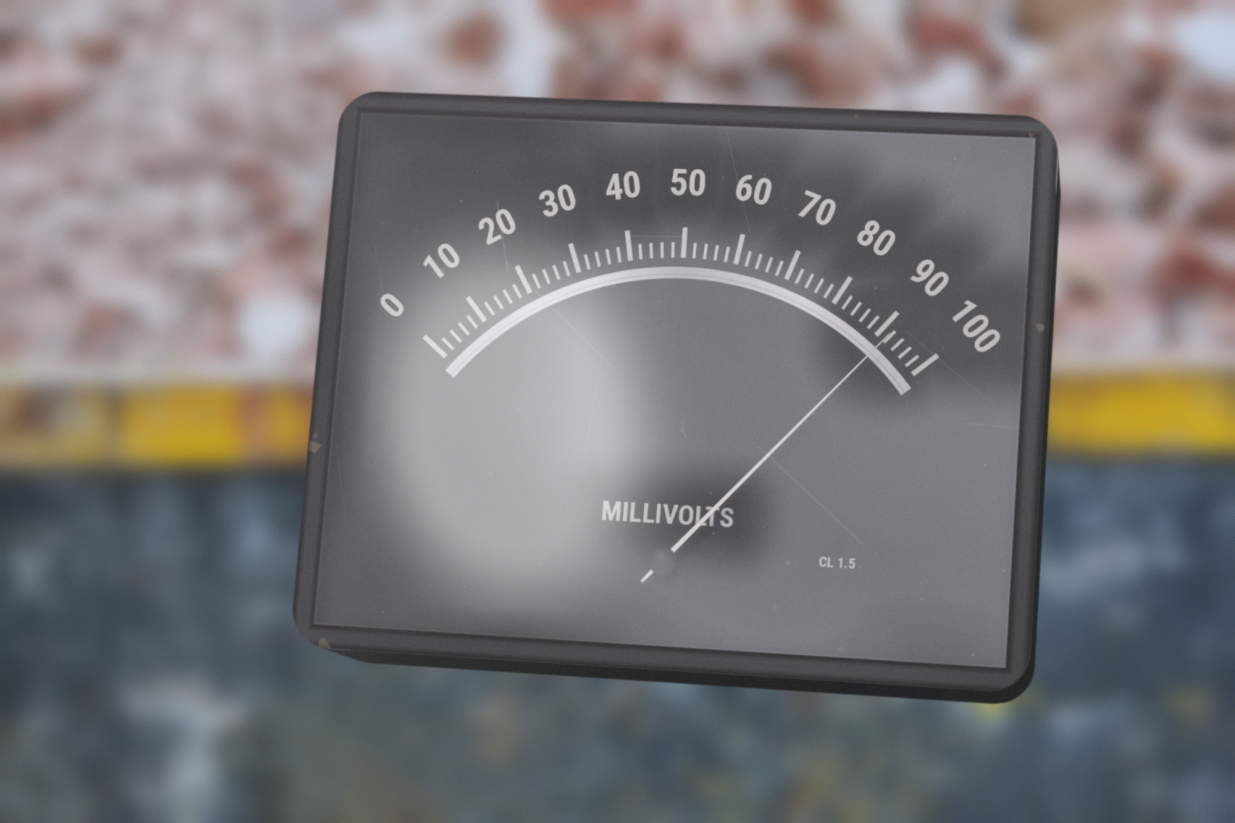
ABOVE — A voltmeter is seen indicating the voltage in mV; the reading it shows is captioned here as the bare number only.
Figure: 92
